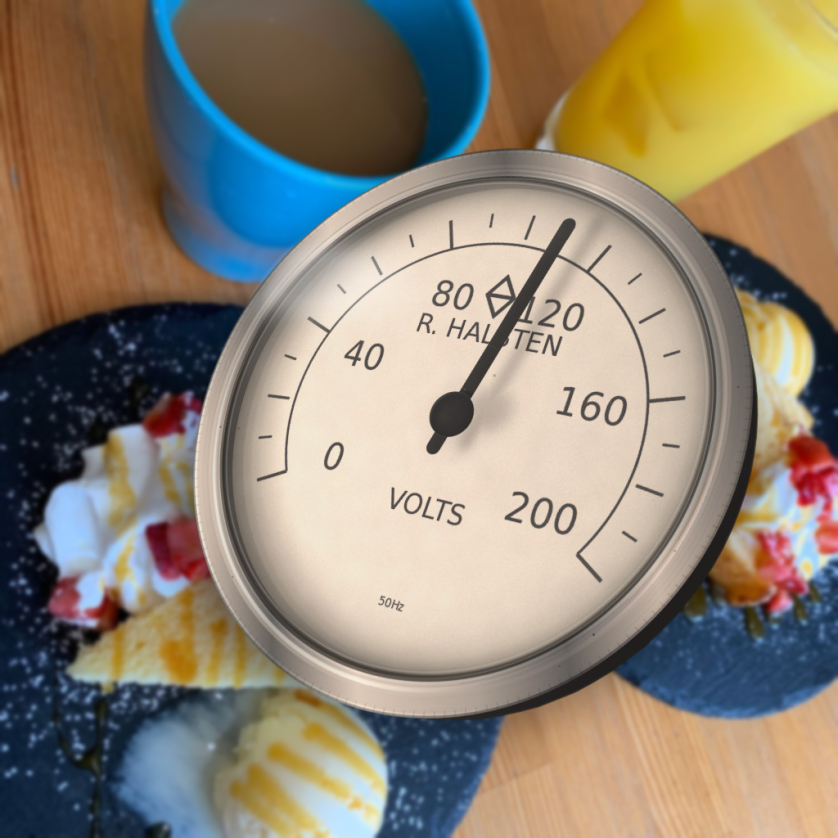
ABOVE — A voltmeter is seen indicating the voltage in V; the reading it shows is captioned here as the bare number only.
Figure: 110
